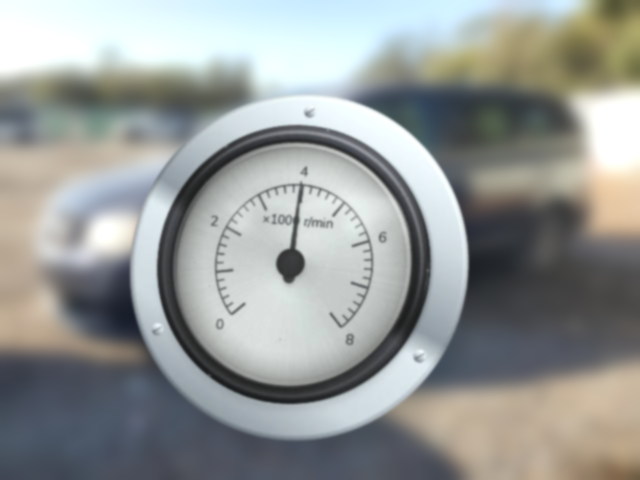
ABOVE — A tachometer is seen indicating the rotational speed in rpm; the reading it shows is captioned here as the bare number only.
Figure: 4000
